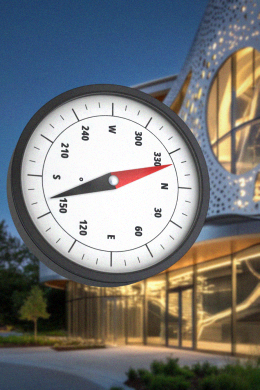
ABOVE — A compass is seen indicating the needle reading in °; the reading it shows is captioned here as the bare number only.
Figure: 340
